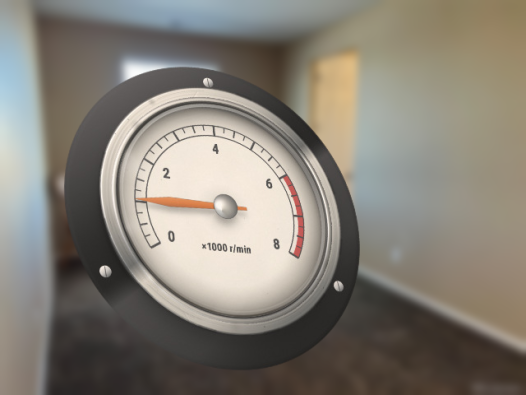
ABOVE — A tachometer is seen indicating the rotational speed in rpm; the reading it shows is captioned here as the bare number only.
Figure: 1000
